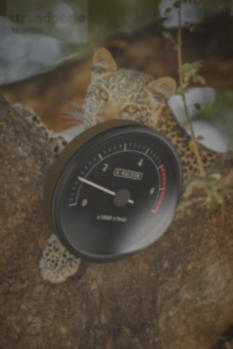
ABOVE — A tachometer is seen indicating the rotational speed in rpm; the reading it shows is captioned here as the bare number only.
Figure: 1000
